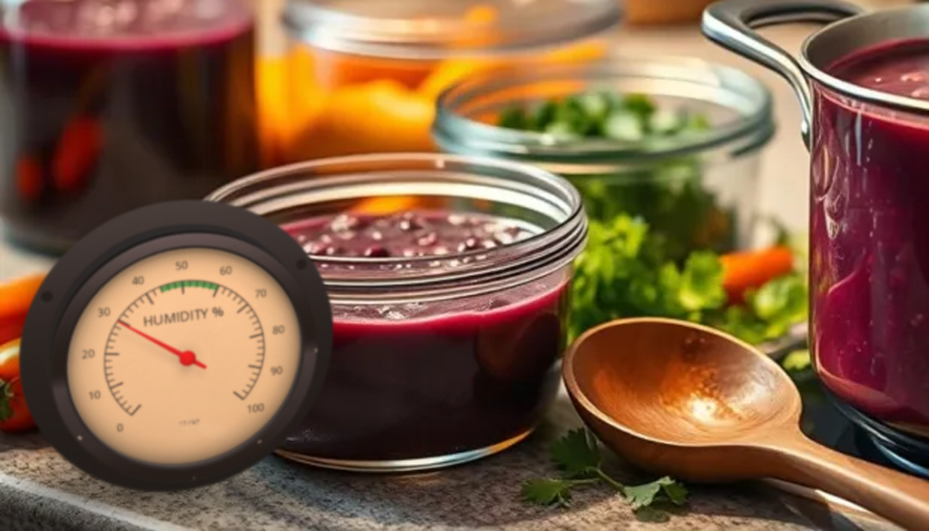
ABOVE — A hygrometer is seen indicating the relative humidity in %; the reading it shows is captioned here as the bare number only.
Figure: 30
